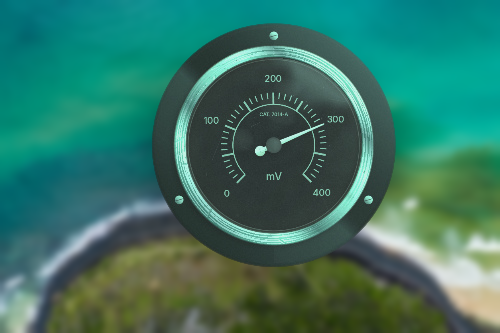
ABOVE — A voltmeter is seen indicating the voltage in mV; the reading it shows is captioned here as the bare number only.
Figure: 300
